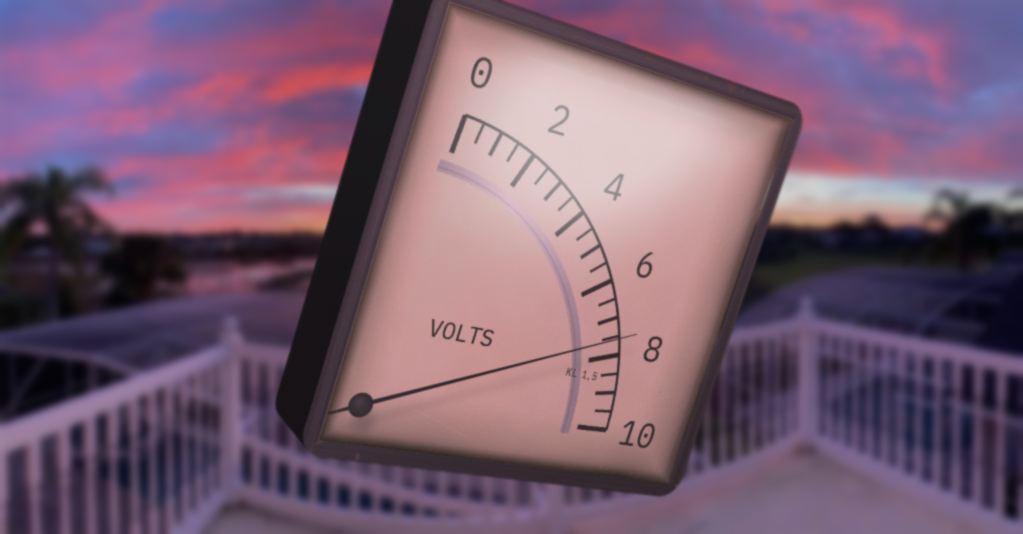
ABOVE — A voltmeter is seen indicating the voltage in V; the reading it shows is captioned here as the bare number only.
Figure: 7.5
